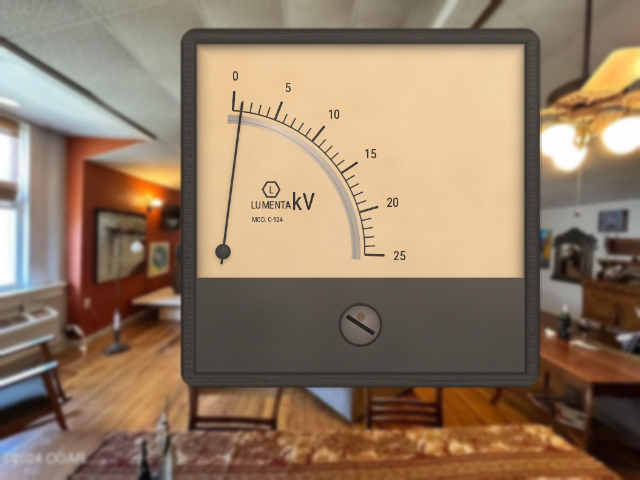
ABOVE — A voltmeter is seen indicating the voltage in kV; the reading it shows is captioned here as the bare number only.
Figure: 1
